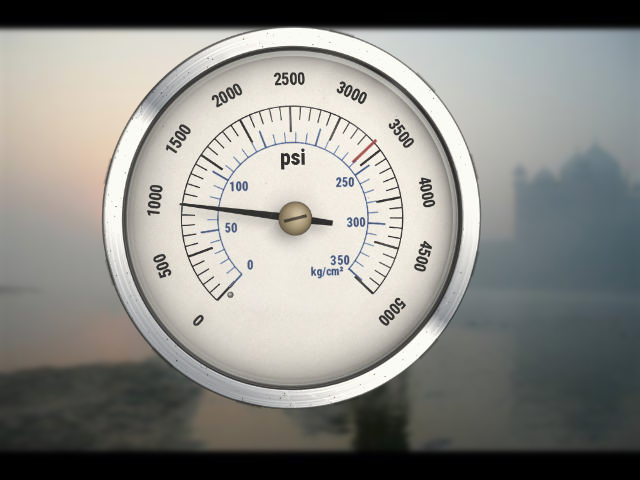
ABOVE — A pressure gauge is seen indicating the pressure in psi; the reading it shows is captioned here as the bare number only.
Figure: 1000
